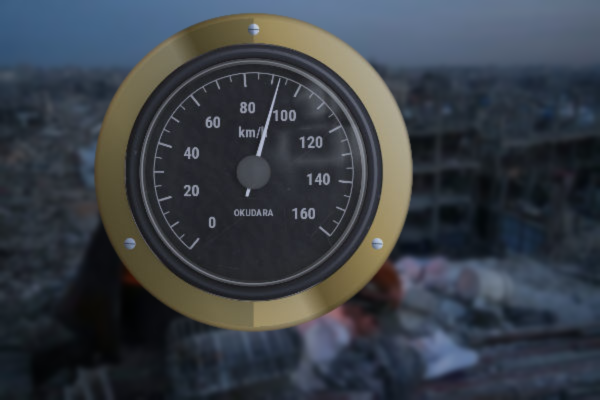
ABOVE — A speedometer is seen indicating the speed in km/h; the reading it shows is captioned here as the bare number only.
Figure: 92.5
